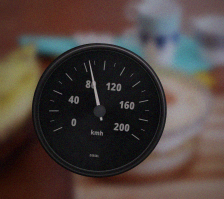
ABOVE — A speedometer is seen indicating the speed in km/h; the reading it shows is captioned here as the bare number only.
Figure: 85
